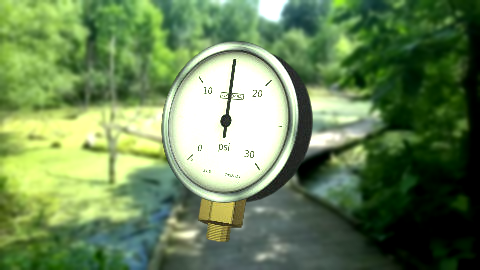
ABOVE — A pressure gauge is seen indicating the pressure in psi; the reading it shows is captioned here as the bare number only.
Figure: 15
